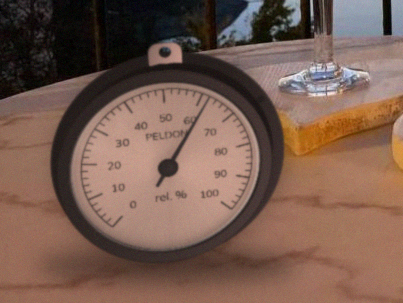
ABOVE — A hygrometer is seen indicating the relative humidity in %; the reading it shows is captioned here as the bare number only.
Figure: 62
